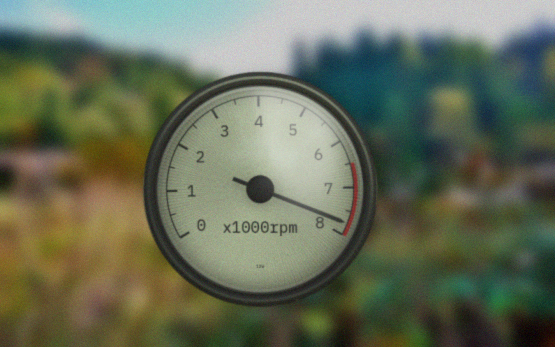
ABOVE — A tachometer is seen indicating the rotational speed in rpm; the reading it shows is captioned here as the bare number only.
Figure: 7750
